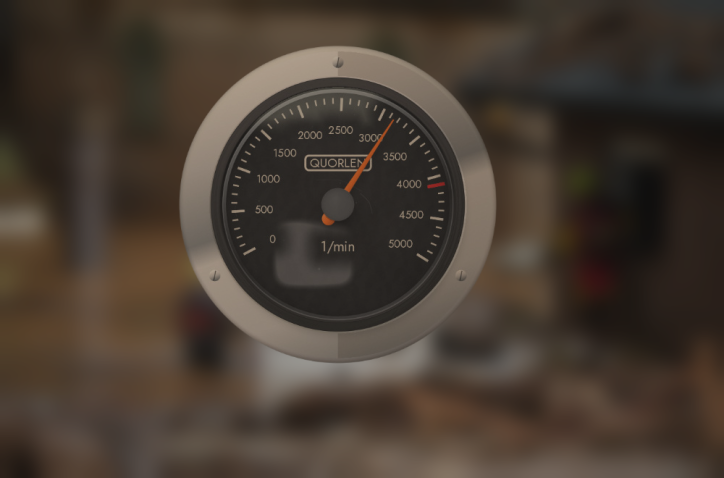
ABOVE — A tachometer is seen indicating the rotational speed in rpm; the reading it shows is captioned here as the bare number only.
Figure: 3150
